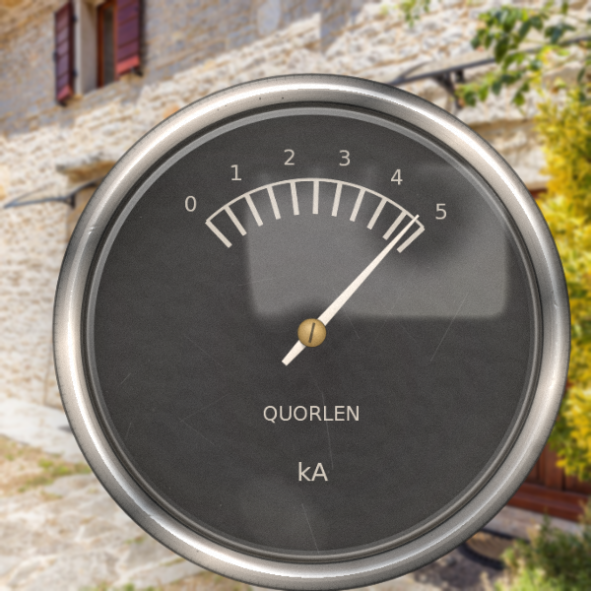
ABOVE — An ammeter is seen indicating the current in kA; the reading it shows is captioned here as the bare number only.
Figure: 4.75
